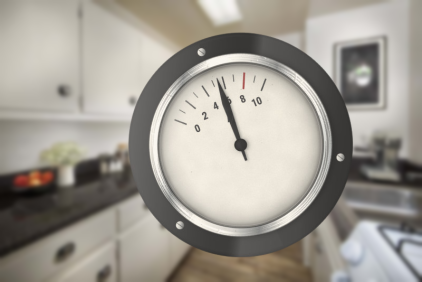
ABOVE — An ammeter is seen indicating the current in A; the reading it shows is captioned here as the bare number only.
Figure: 5.5
